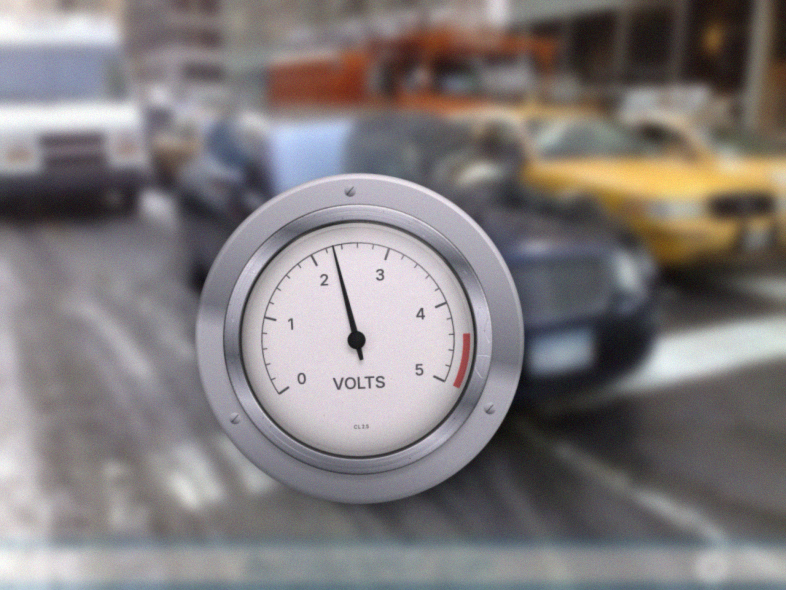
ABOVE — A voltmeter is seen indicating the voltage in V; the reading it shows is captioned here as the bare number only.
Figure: 2.3
